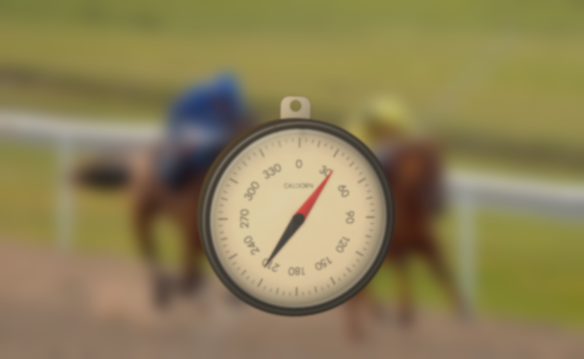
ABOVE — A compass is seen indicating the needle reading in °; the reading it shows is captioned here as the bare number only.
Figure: 35
